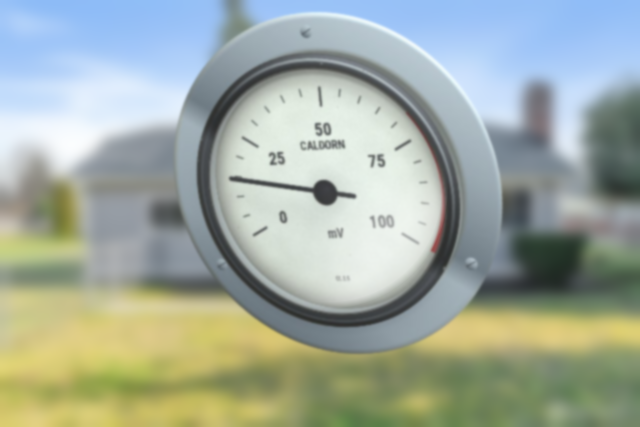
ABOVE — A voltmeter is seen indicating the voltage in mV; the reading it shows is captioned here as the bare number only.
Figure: 15
